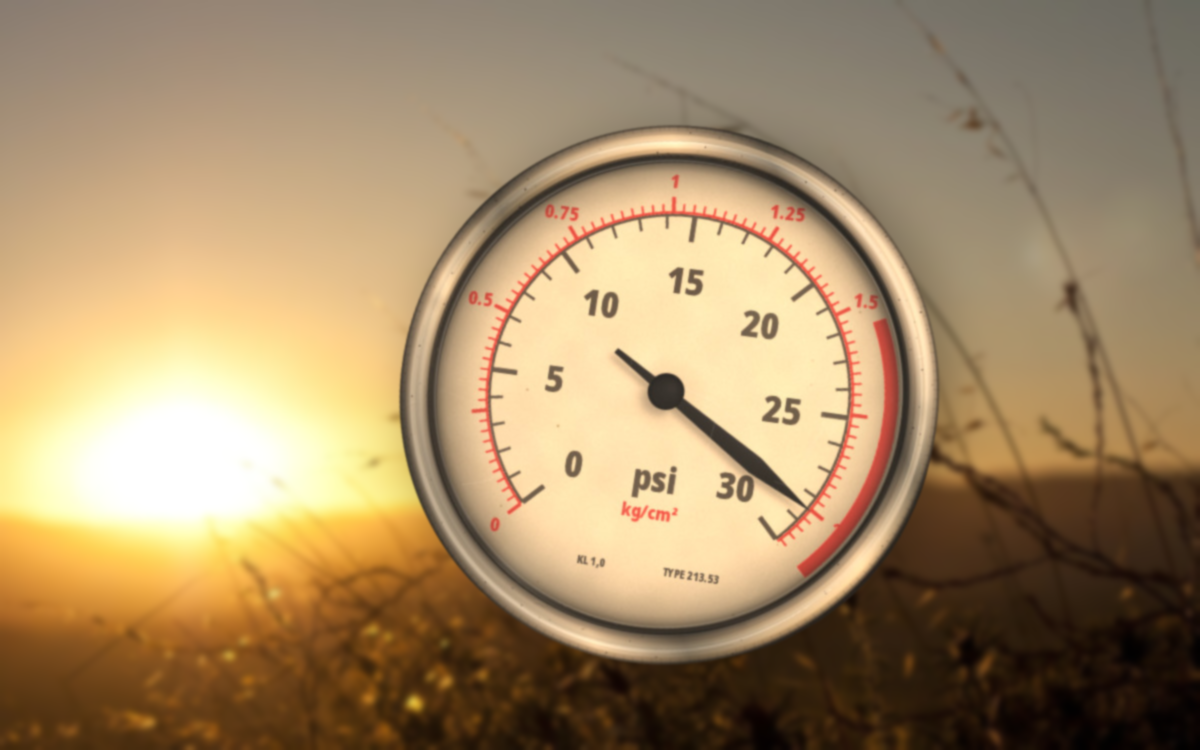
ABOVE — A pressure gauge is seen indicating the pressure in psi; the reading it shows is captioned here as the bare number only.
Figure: 28.5
